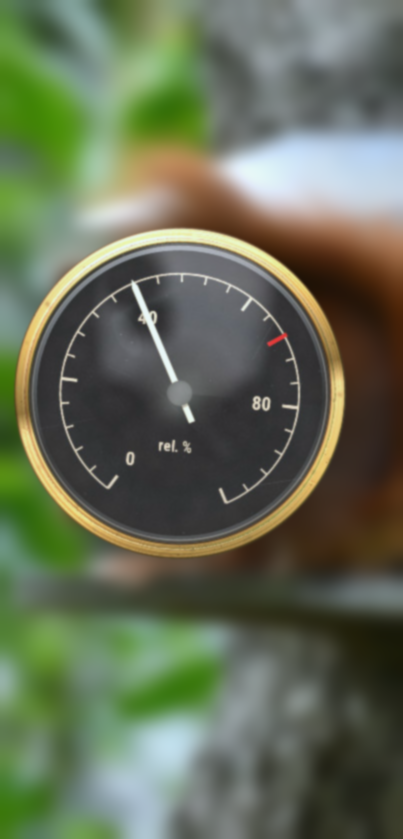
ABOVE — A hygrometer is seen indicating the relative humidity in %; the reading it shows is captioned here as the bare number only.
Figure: 40
